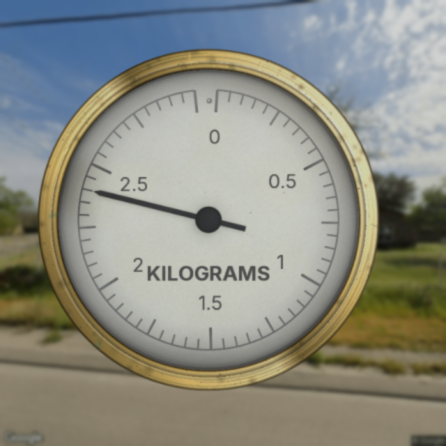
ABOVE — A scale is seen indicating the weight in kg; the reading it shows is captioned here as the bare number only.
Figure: 2.4
